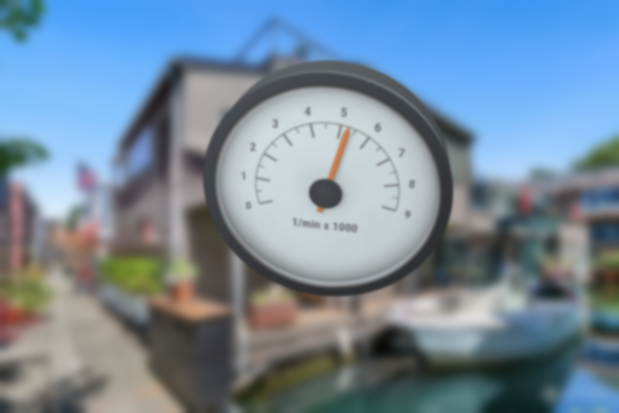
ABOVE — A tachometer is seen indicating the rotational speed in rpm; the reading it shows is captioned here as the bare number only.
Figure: 5250
